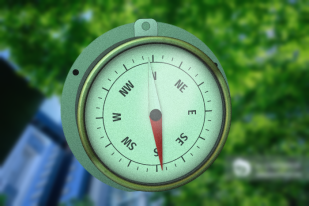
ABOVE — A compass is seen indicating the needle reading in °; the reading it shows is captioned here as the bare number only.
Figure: 175
